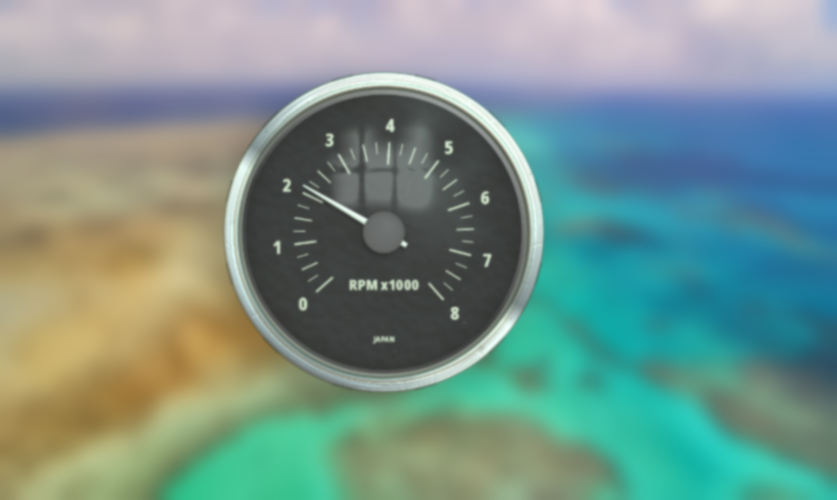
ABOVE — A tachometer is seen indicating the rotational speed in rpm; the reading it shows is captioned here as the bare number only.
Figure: 2125
